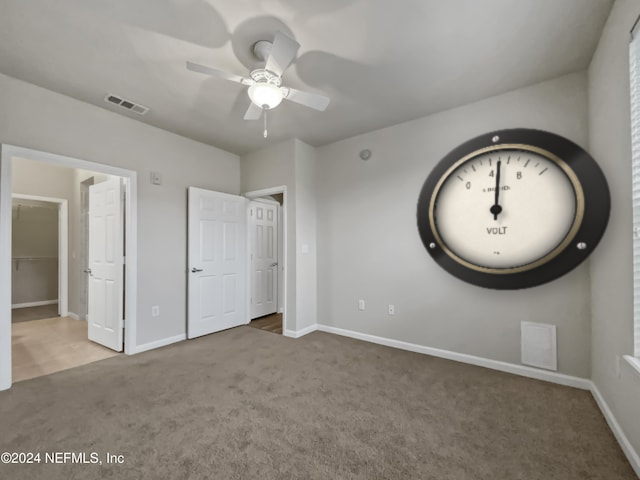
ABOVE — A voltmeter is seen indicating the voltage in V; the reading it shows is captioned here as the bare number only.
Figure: 5
